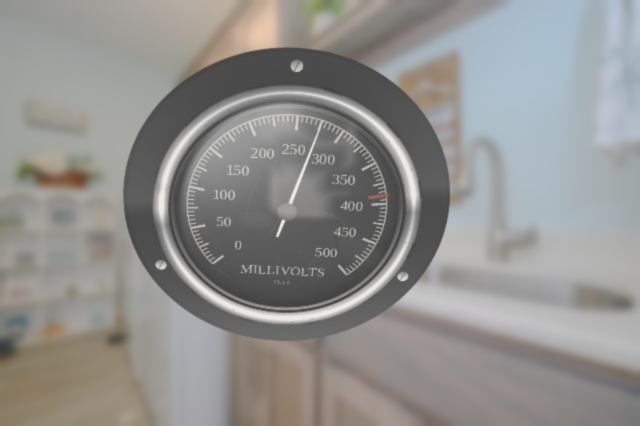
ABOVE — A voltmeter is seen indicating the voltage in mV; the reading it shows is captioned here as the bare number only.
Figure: 275
